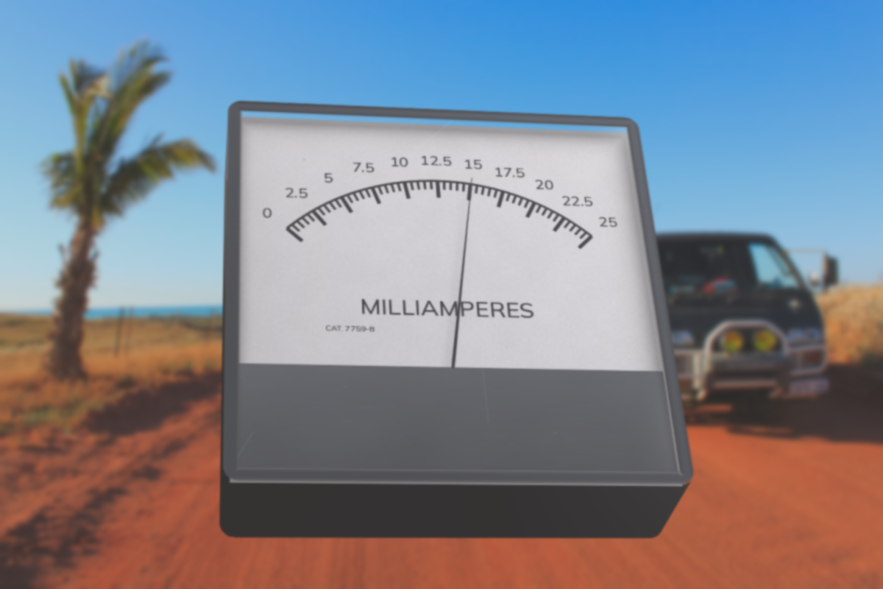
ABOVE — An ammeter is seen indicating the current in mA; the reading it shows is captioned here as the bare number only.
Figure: 15
